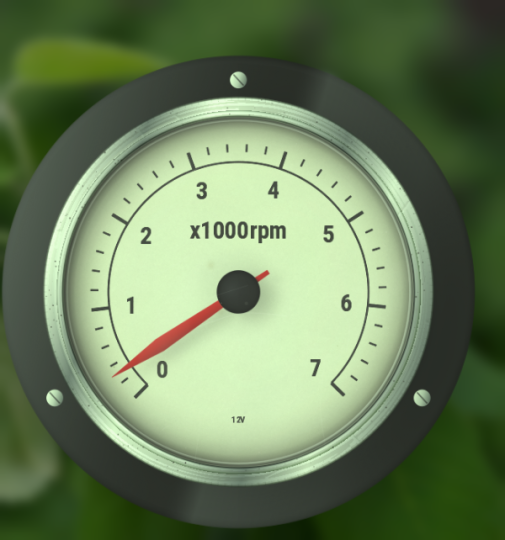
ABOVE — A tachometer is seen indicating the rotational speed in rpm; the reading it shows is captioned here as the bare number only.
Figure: 300
